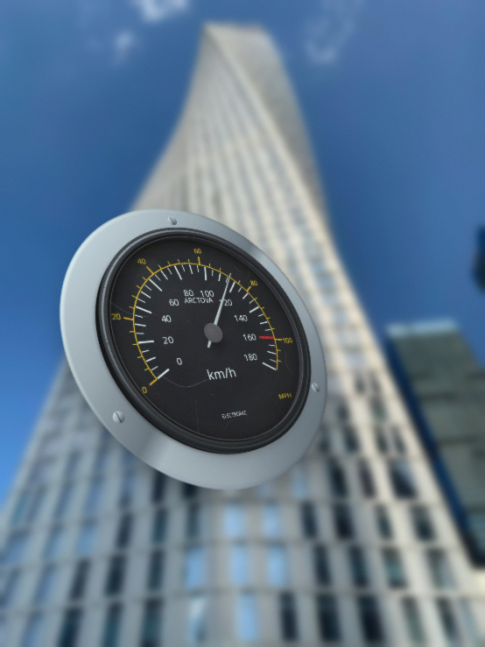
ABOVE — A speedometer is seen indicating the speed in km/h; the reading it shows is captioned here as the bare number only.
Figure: 115
